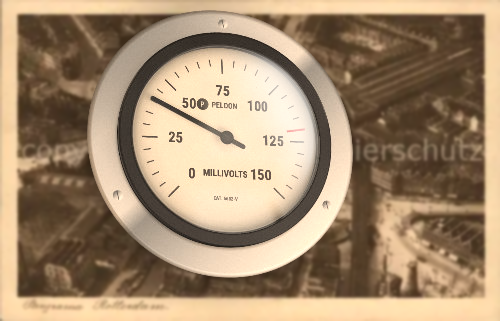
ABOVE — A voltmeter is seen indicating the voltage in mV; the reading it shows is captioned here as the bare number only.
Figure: 40
